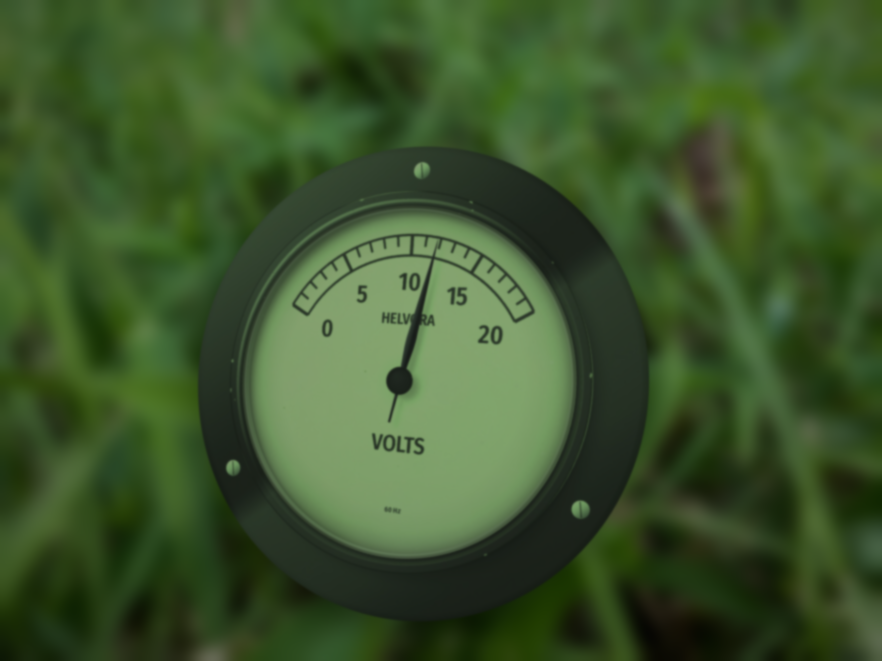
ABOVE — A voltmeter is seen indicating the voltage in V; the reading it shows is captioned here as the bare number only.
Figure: 12
